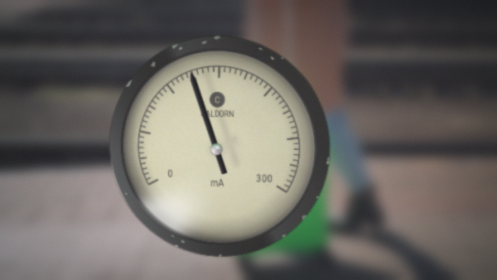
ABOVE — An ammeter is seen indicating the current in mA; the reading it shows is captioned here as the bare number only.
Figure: 125
